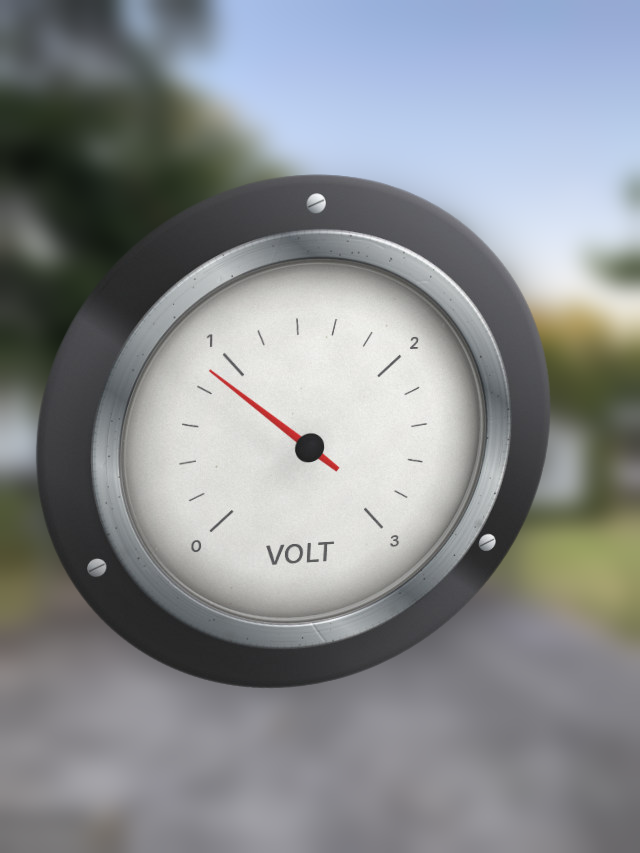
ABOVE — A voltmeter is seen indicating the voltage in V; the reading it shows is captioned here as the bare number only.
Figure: 0.9
